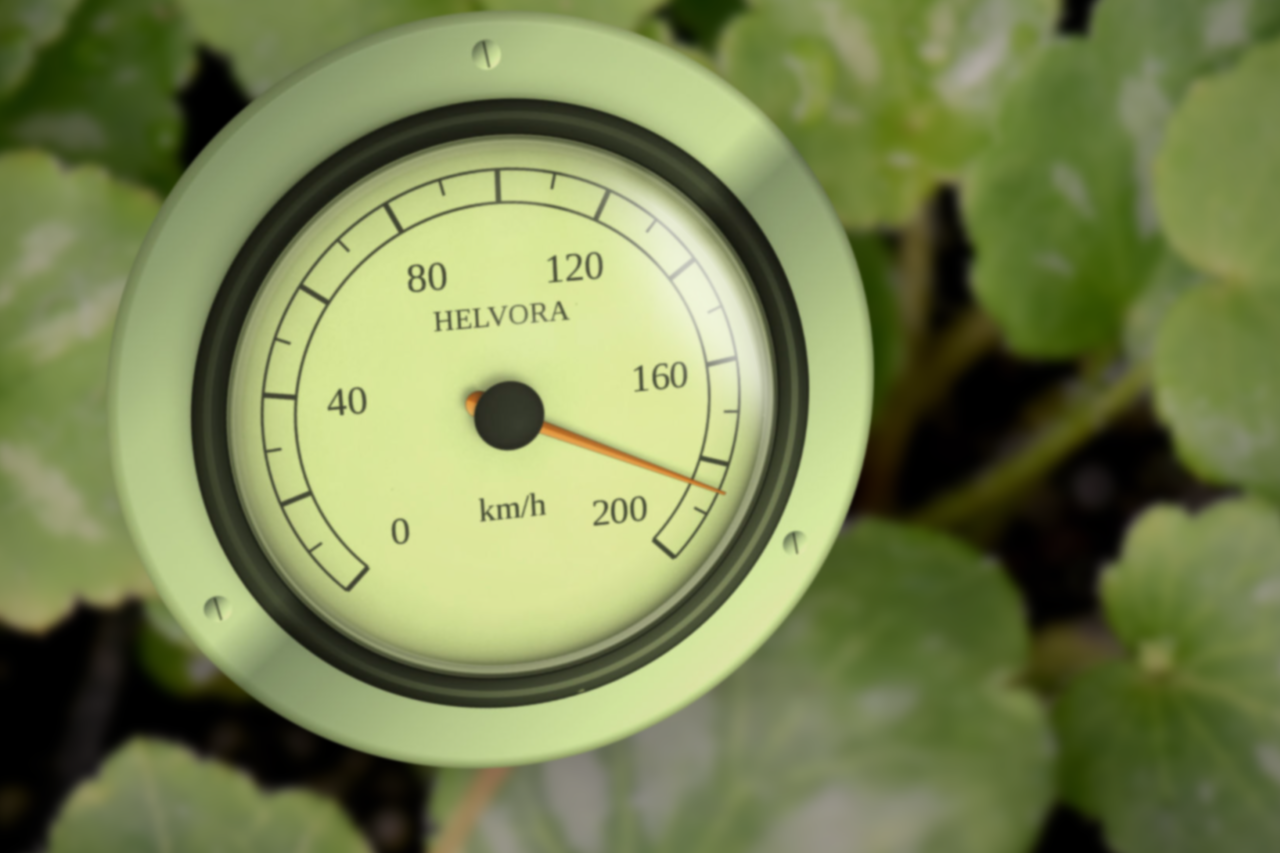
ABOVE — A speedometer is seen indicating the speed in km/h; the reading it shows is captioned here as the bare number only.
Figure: 185
